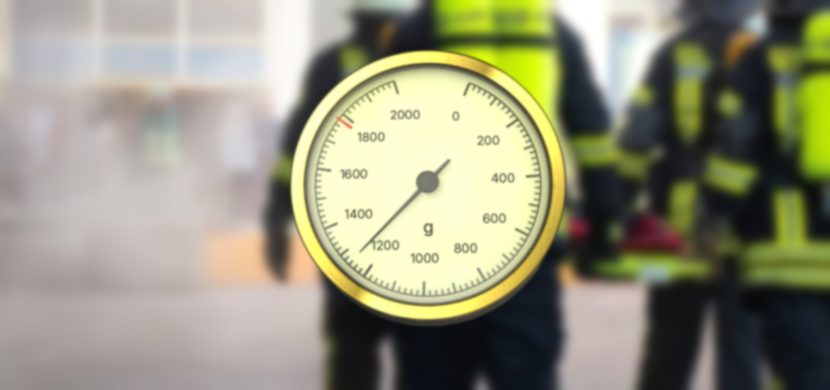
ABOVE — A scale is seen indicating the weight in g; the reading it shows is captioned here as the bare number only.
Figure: 1260
